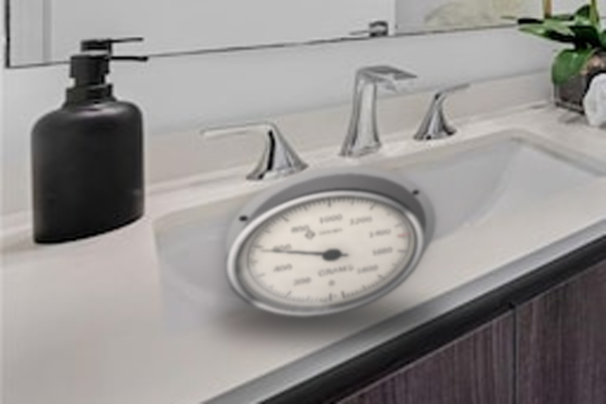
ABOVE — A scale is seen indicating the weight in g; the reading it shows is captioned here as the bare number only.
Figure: 600
